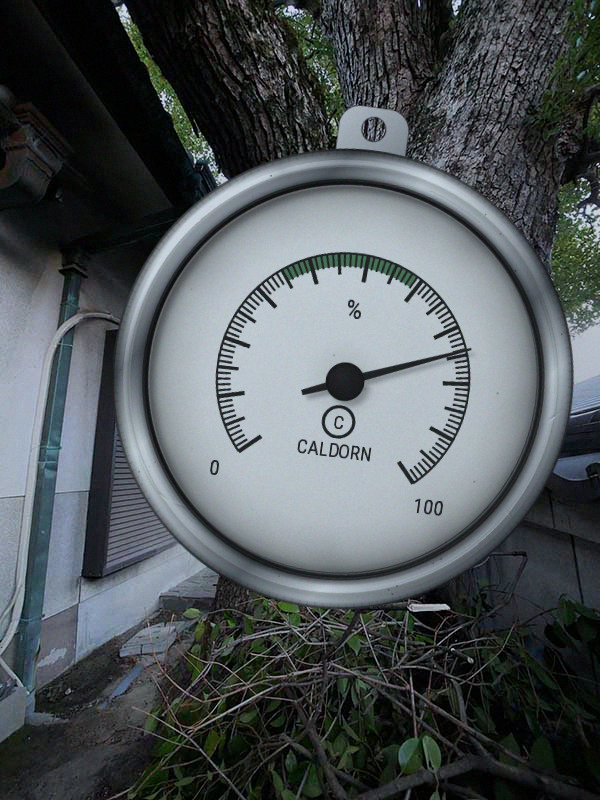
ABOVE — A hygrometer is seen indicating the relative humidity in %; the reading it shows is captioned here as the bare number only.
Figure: 74
